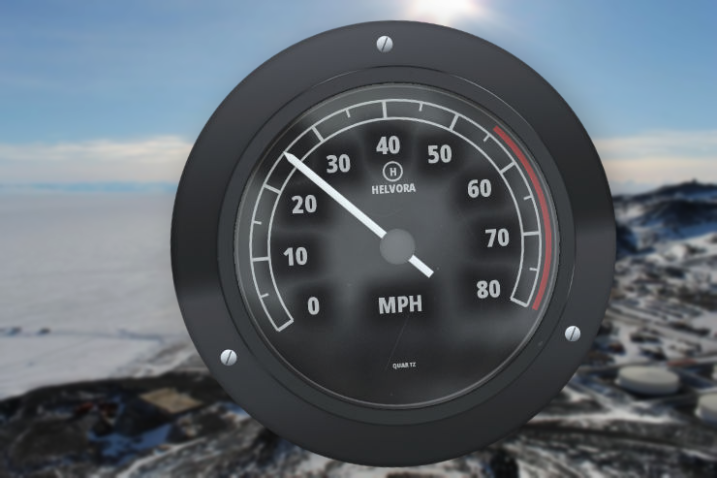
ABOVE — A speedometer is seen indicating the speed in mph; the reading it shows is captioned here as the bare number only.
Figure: 25
